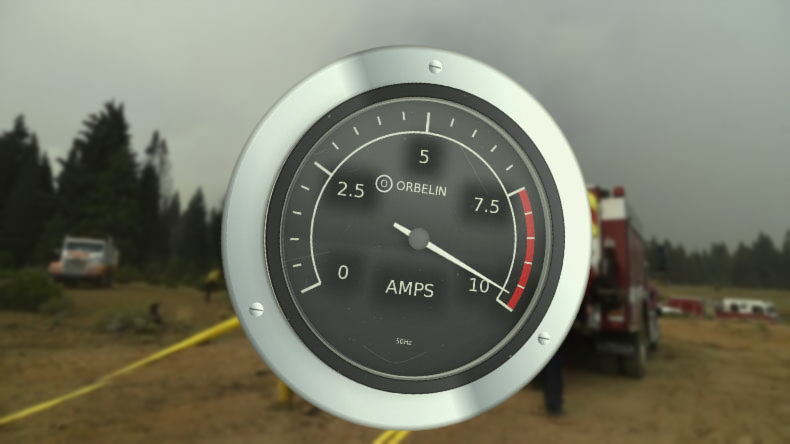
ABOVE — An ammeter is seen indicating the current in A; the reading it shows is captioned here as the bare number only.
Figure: 9.75
